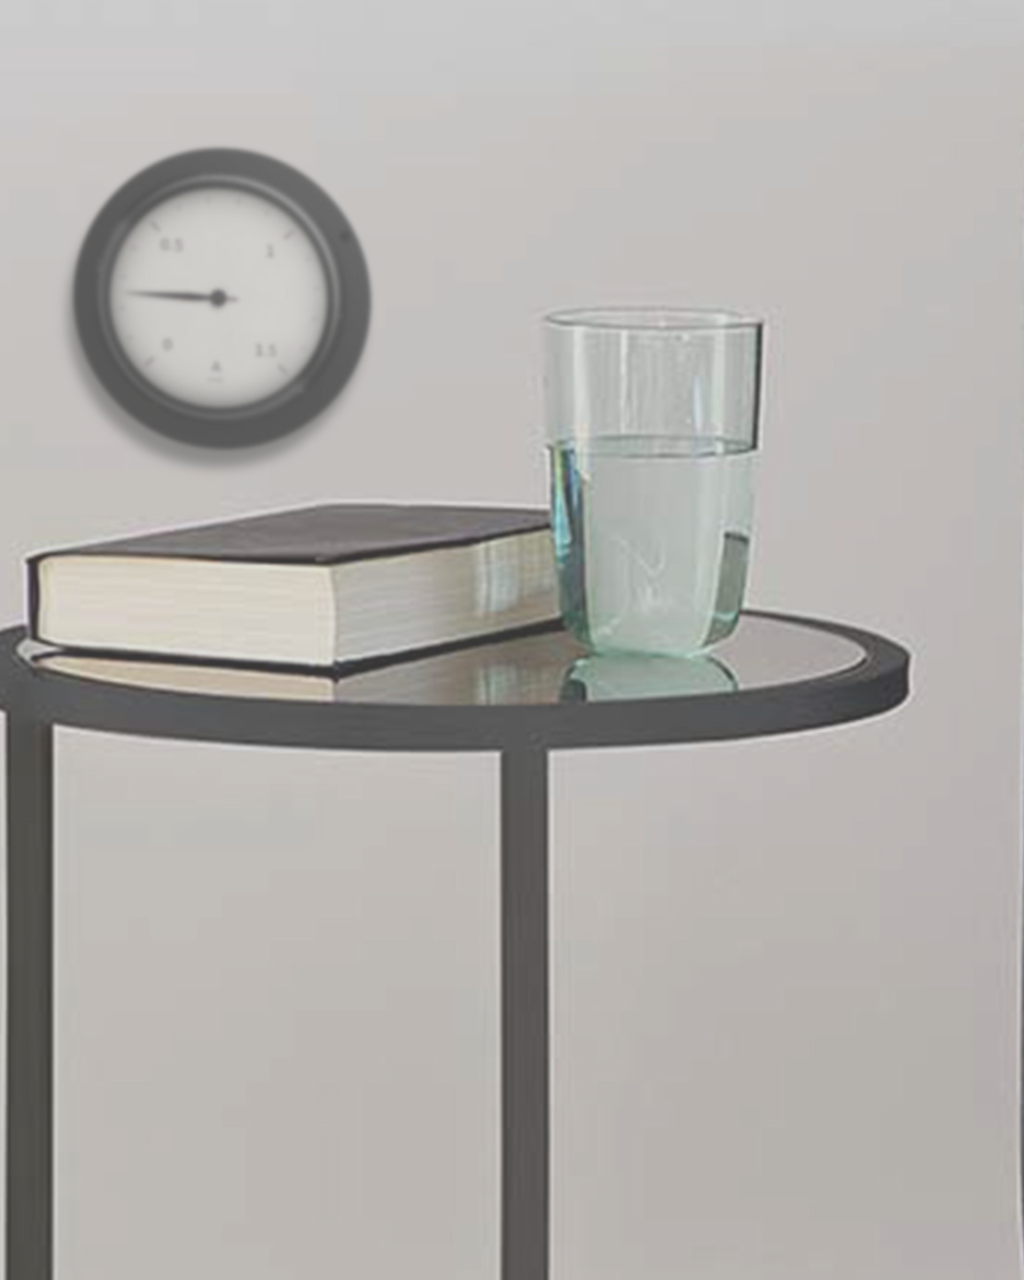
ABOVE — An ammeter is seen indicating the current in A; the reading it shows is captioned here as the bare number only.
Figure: 0.25
